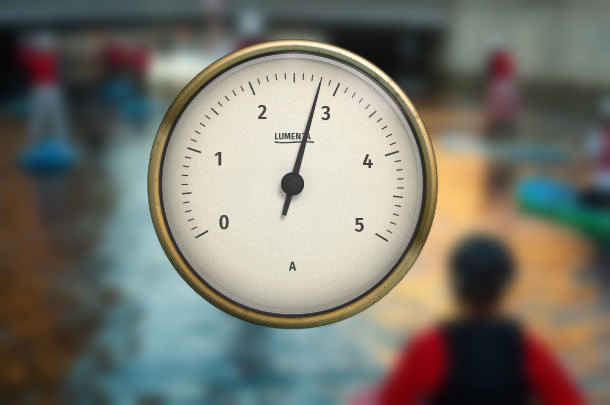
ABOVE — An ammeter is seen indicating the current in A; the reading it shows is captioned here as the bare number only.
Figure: 2.8
